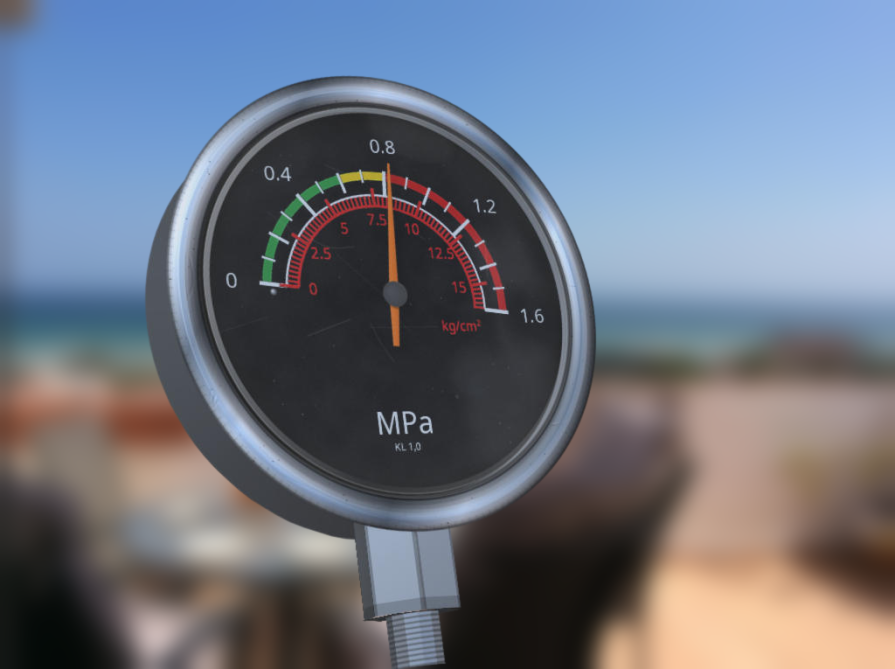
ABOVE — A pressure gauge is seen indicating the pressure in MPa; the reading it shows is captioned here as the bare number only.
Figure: 0.8
